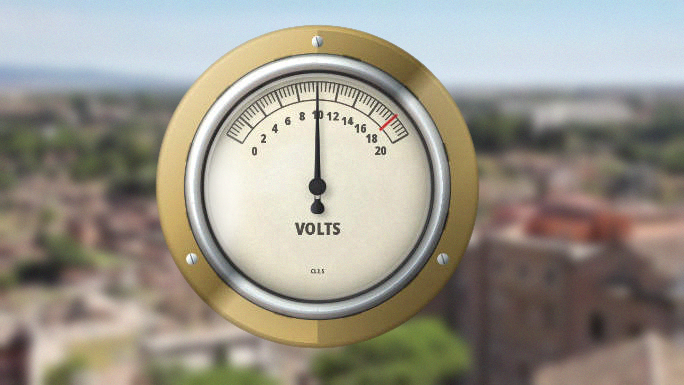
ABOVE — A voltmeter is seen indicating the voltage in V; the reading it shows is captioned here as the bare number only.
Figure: 10
